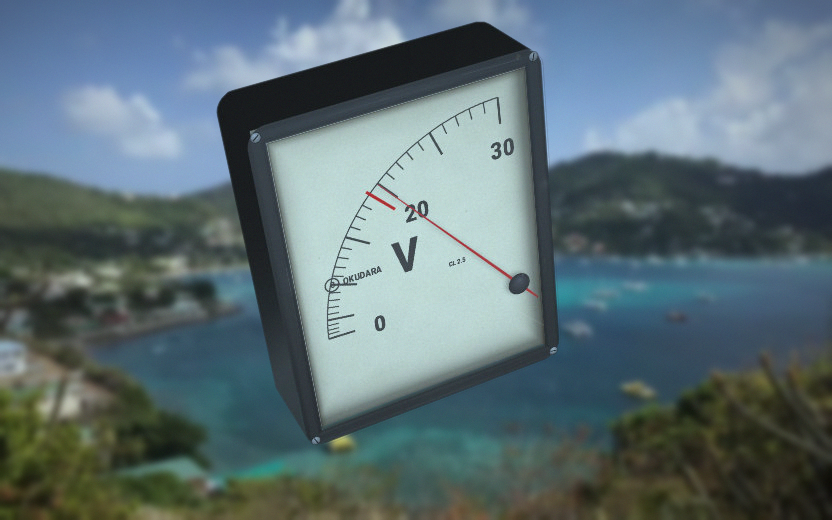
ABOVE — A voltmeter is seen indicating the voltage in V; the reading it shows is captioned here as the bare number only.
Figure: 20
